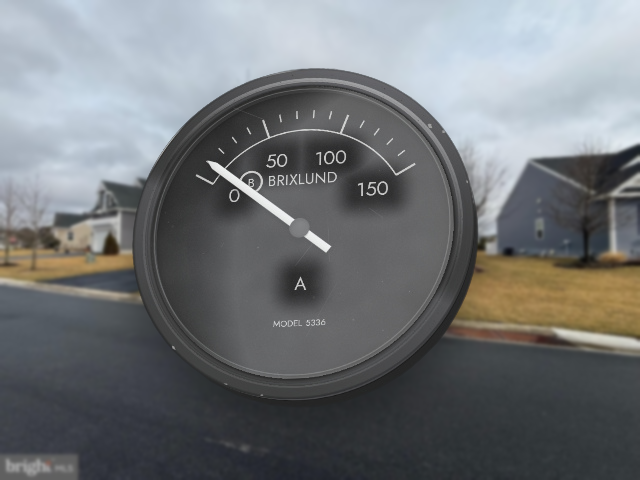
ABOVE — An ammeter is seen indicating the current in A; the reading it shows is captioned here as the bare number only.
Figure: 10
